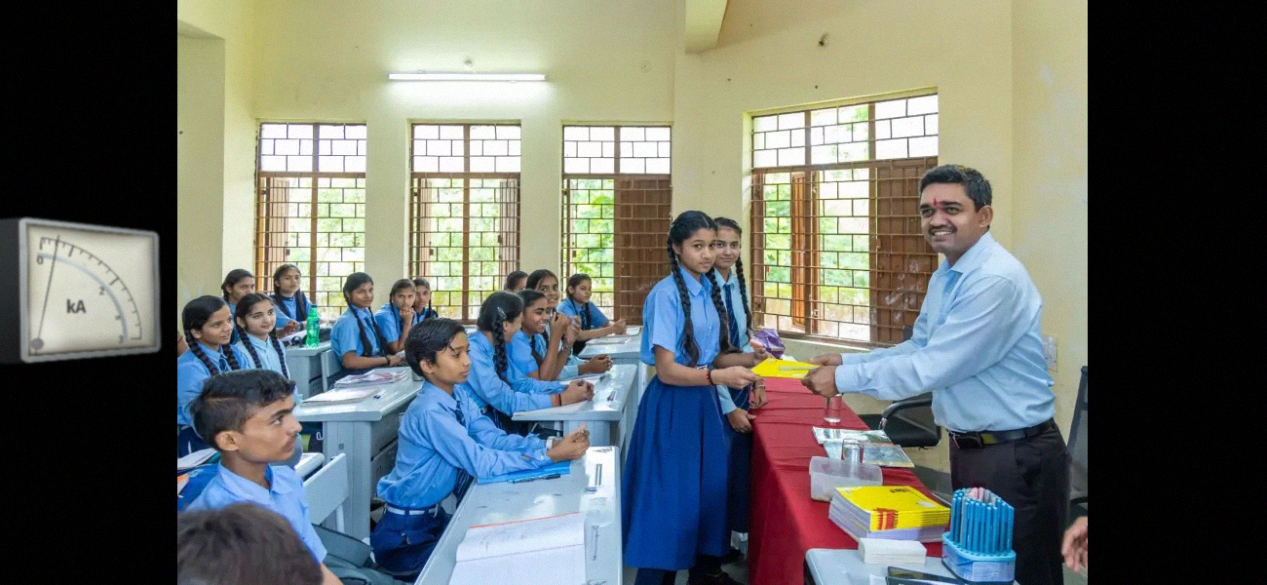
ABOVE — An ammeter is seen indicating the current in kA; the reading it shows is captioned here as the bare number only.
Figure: 0.6
